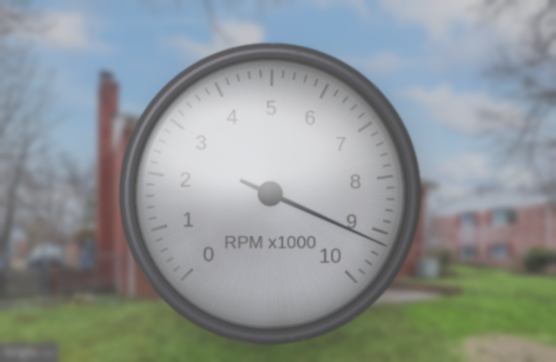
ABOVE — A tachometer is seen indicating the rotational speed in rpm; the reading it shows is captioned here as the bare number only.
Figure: 9200
